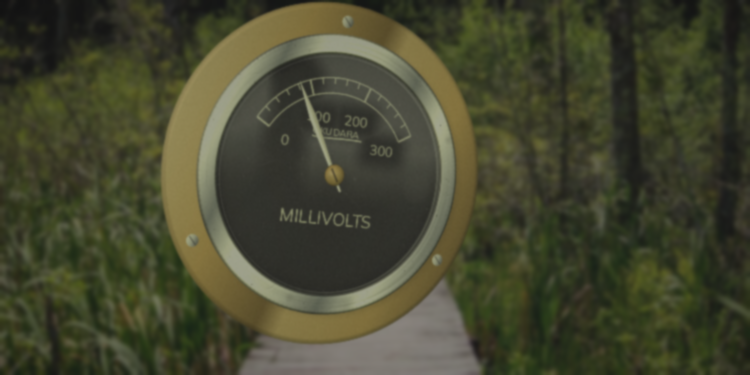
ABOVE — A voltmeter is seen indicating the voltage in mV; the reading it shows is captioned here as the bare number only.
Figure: 80
